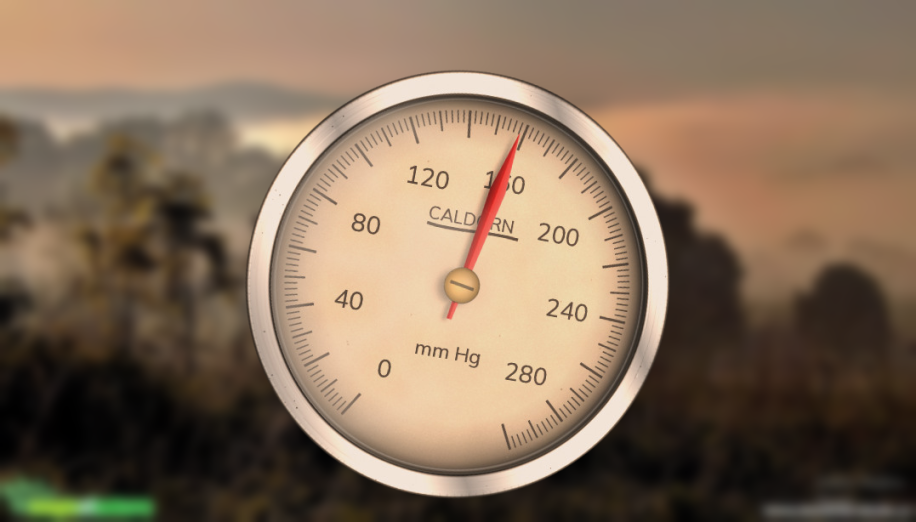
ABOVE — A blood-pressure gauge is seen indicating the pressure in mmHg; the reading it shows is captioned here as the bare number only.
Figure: 158
